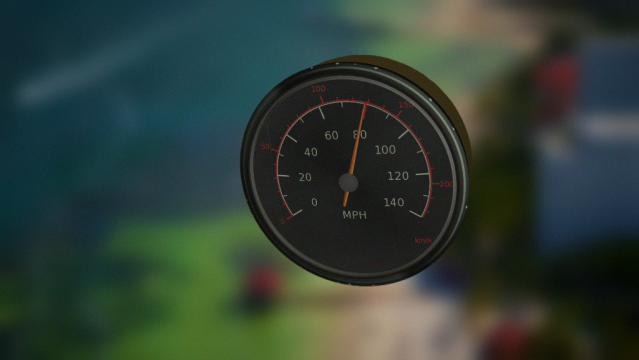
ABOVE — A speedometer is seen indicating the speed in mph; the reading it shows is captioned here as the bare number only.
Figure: 80
